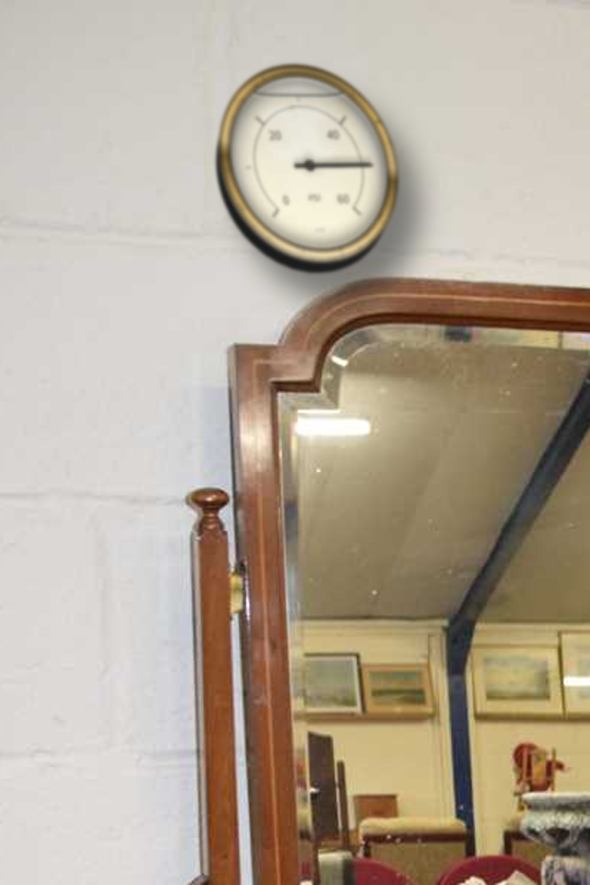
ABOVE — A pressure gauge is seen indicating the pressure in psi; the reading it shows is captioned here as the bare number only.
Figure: 50
